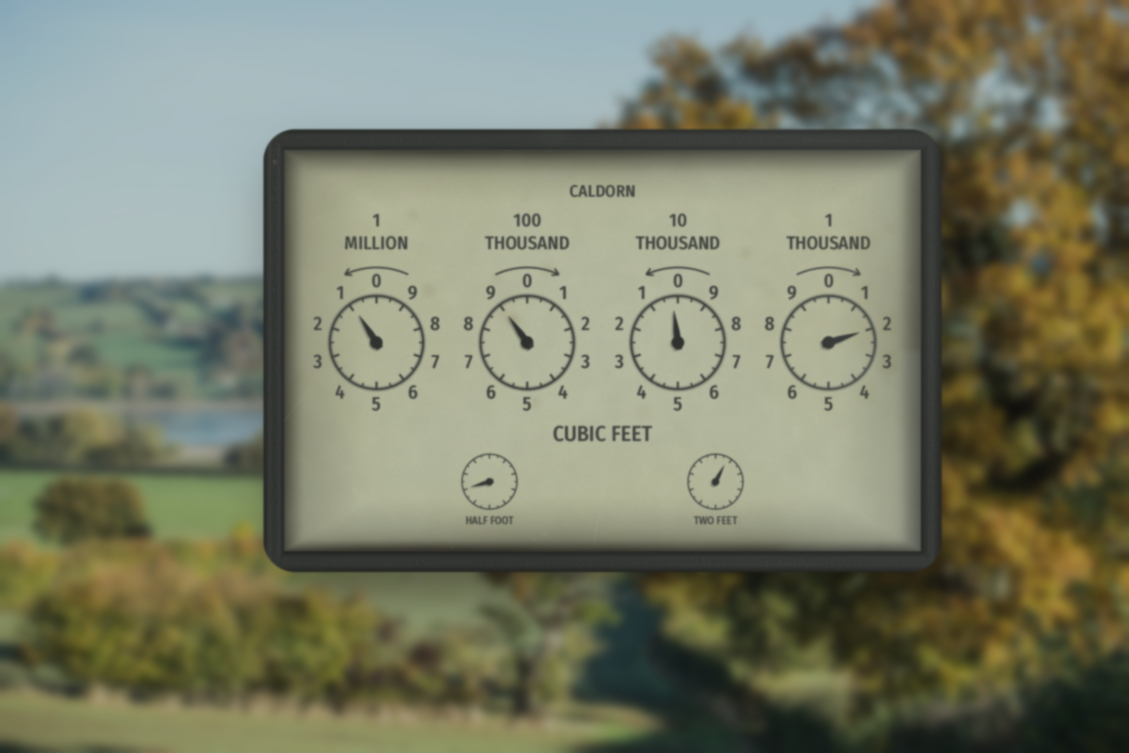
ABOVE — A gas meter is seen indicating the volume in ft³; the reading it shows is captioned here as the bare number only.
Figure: 90200
